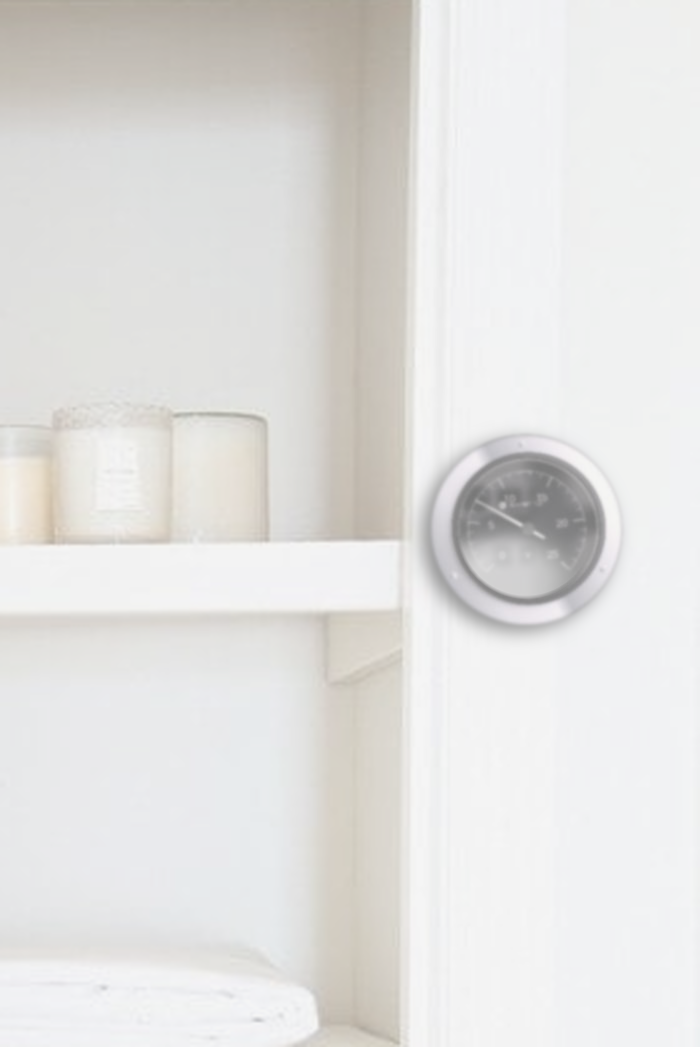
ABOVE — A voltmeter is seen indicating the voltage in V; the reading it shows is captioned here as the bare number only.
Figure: 7
